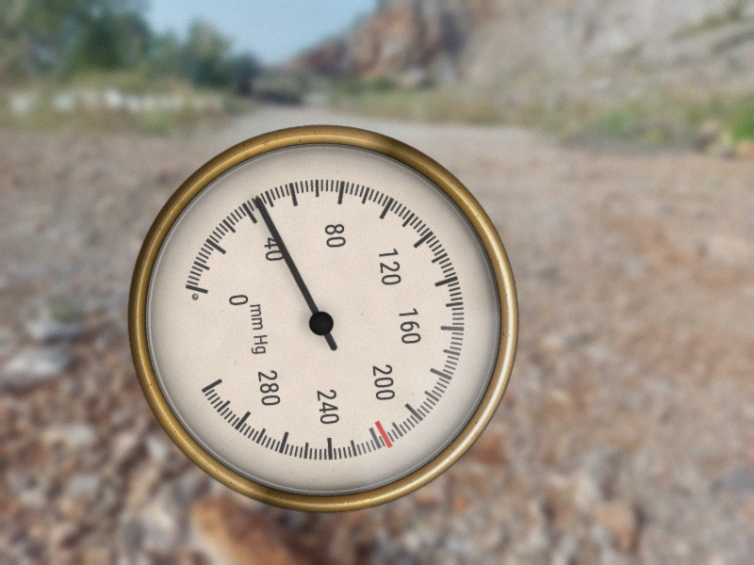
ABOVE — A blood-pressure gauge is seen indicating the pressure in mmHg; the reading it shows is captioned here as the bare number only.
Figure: 46
